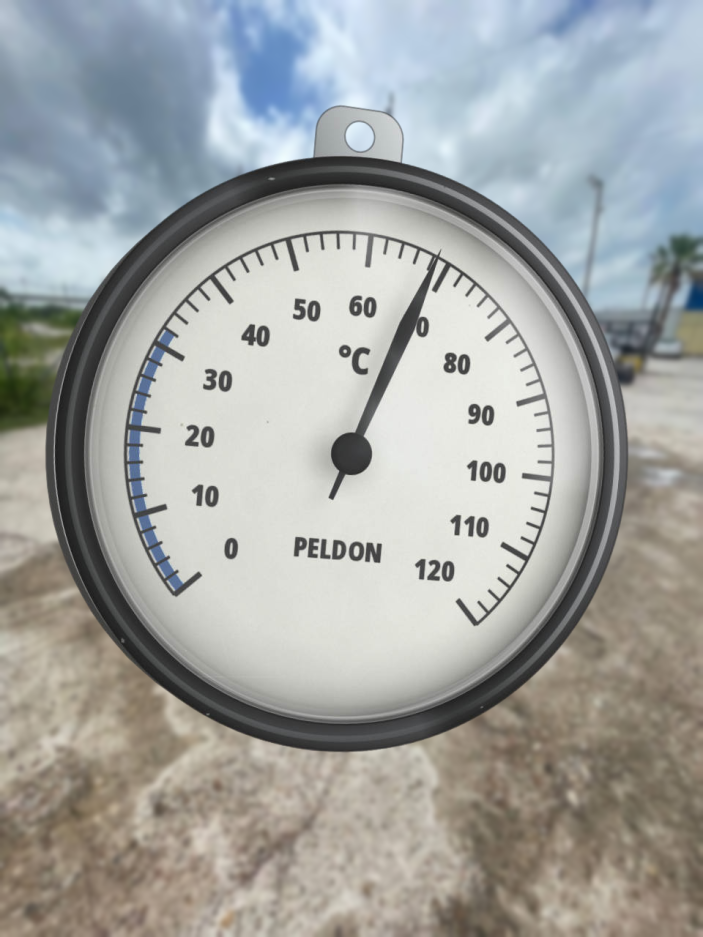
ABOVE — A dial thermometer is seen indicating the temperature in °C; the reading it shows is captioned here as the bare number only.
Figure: 68
